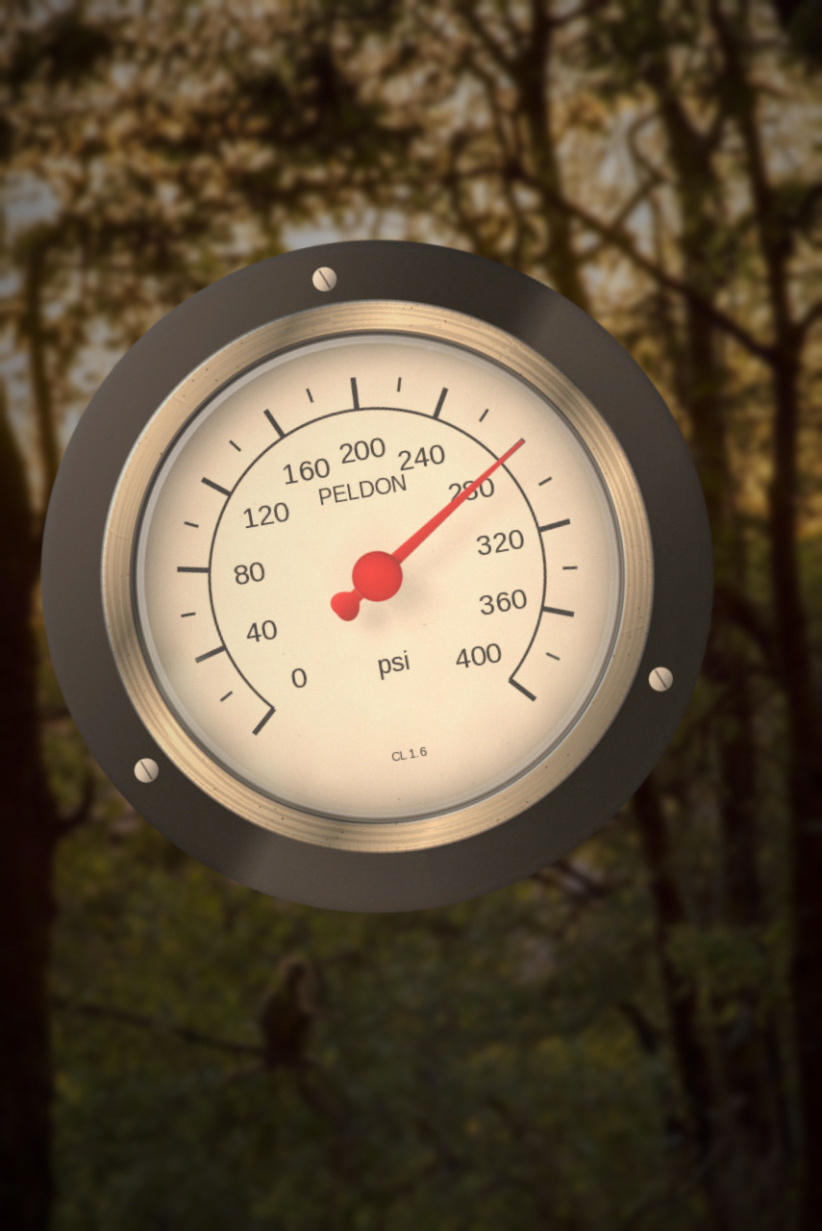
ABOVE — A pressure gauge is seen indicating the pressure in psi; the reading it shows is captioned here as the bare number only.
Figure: 280
